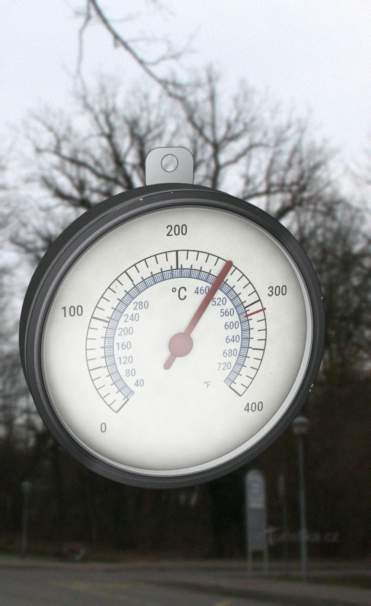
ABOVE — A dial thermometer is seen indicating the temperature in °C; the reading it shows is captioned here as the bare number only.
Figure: 250
